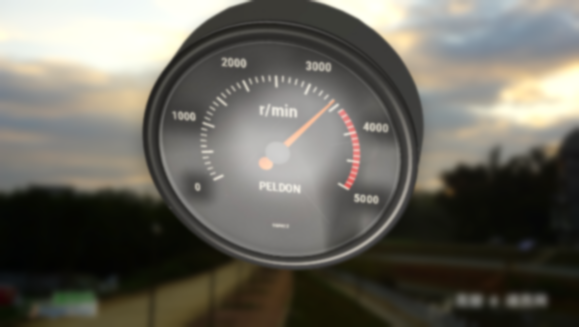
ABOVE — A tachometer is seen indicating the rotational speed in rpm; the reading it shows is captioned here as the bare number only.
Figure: 3400
